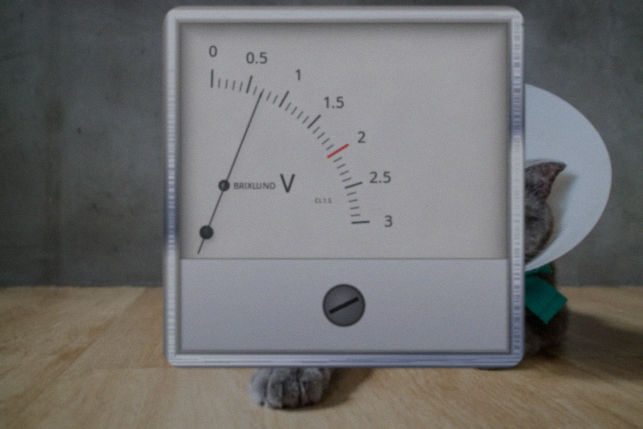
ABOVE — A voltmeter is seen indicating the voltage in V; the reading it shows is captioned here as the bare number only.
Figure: 0.7
